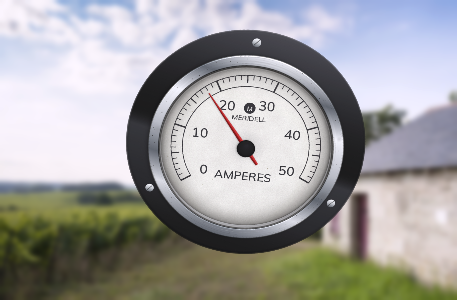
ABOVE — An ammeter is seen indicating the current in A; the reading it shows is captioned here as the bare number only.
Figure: 18
